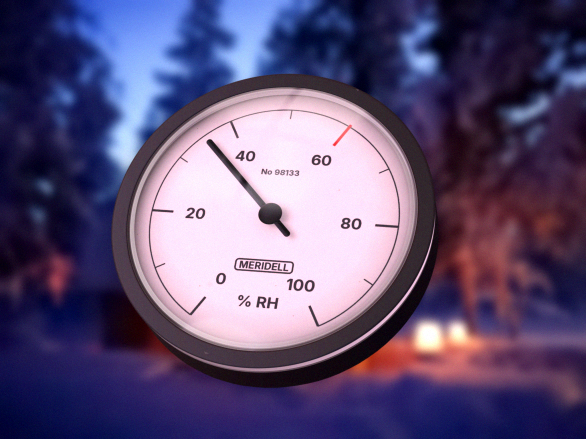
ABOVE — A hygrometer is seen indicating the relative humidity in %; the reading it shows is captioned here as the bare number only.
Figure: 35
